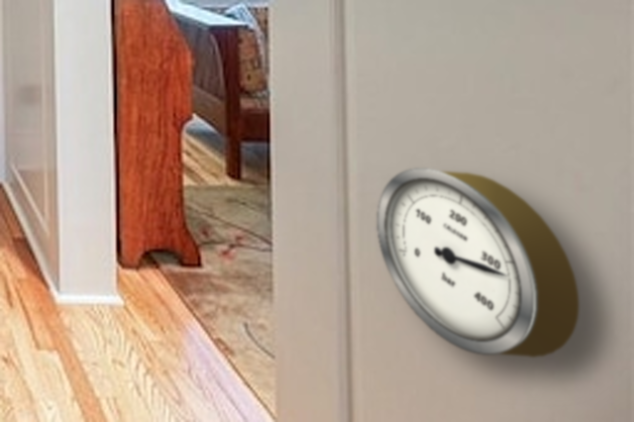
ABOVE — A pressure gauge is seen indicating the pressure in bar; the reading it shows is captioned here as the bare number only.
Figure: 320
